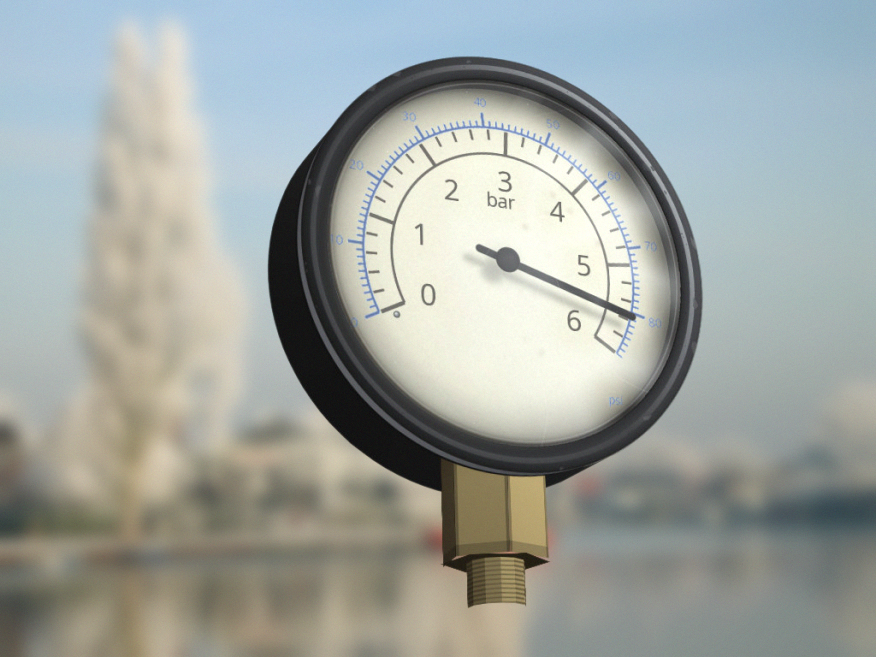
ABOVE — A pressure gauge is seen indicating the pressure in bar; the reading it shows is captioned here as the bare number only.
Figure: 5.6
